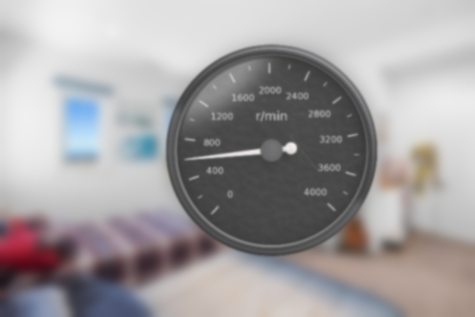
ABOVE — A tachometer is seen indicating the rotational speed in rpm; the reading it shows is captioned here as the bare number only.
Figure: 600
